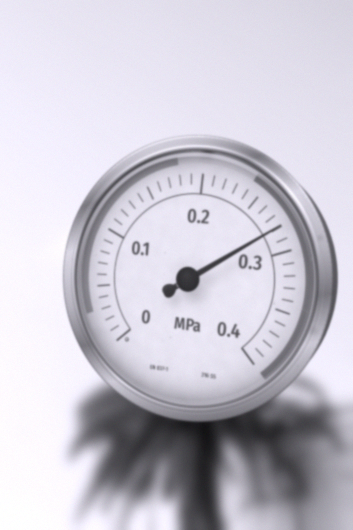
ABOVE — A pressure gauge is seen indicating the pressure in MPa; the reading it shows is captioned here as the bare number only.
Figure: 0.28
